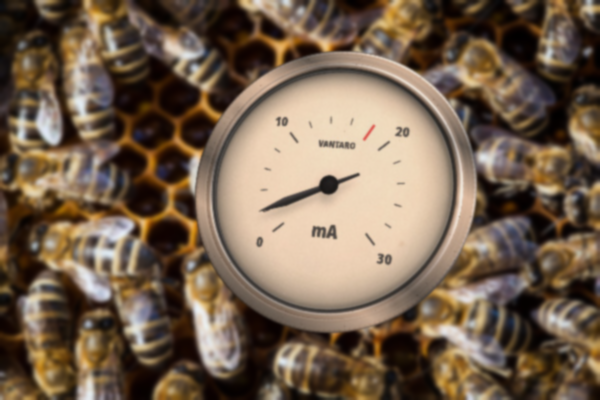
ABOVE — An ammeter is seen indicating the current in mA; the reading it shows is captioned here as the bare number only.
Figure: 2
